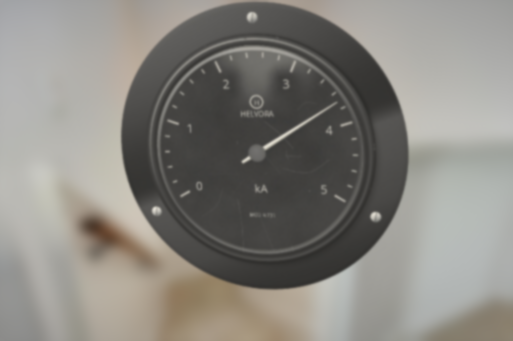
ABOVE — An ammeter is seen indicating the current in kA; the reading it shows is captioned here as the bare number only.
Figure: 3.7
